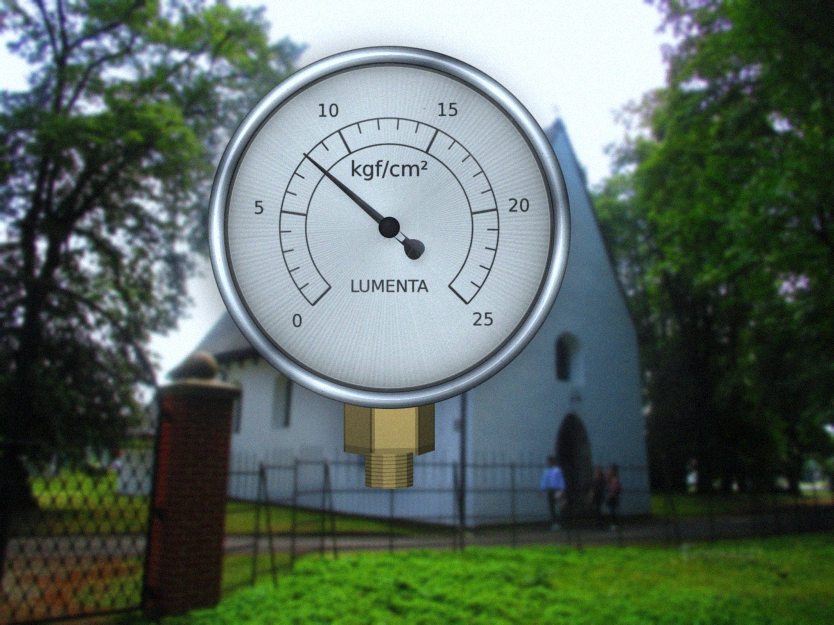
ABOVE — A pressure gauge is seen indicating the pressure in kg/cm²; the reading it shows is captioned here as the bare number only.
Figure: 8
